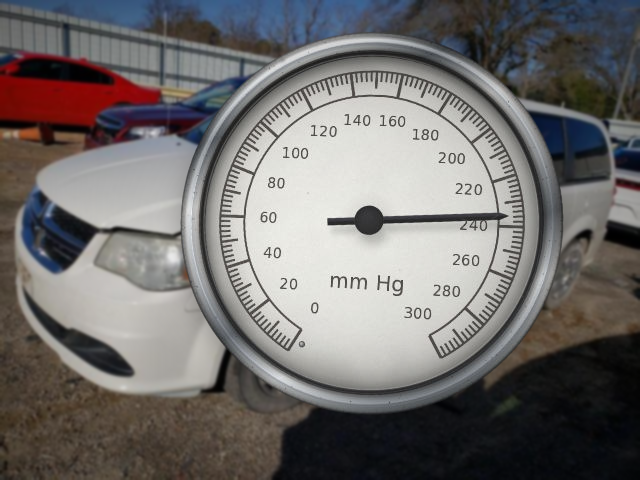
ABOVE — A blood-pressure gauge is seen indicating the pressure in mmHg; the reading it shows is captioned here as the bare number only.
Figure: 236
